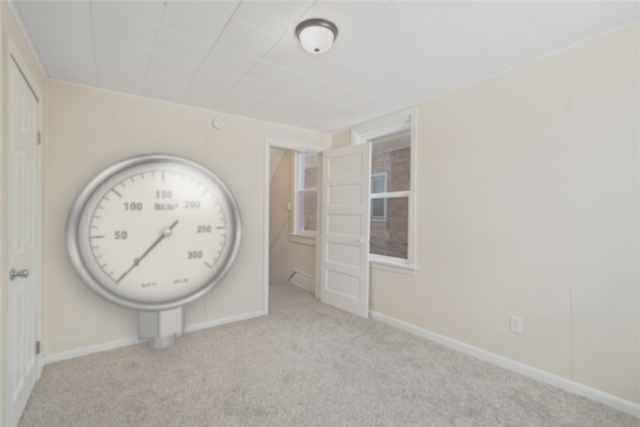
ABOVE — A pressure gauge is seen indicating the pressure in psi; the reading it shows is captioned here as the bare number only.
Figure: 0
